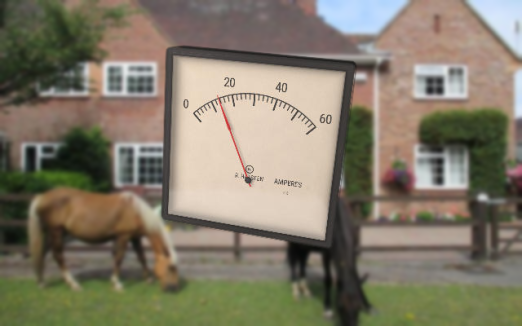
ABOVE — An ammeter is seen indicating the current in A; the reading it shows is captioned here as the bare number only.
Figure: 14
